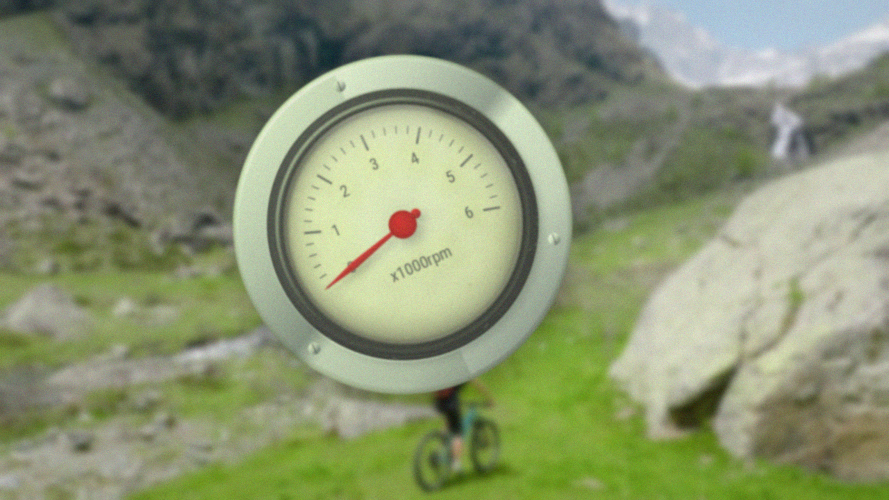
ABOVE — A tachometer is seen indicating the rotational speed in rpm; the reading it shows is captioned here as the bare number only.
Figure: 0
